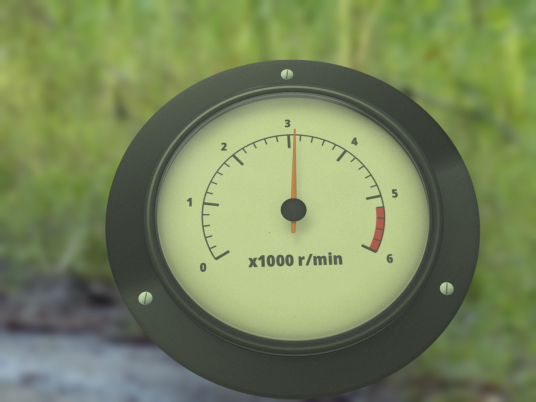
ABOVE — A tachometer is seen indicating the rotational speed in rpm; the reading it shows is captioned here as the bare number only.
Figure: 3100
